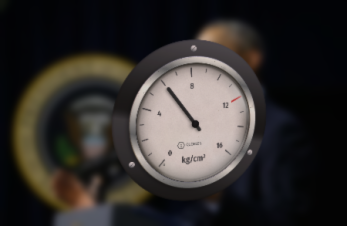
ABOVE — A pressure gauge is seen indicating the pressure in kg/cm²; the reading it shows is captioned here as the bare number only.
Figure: 6
